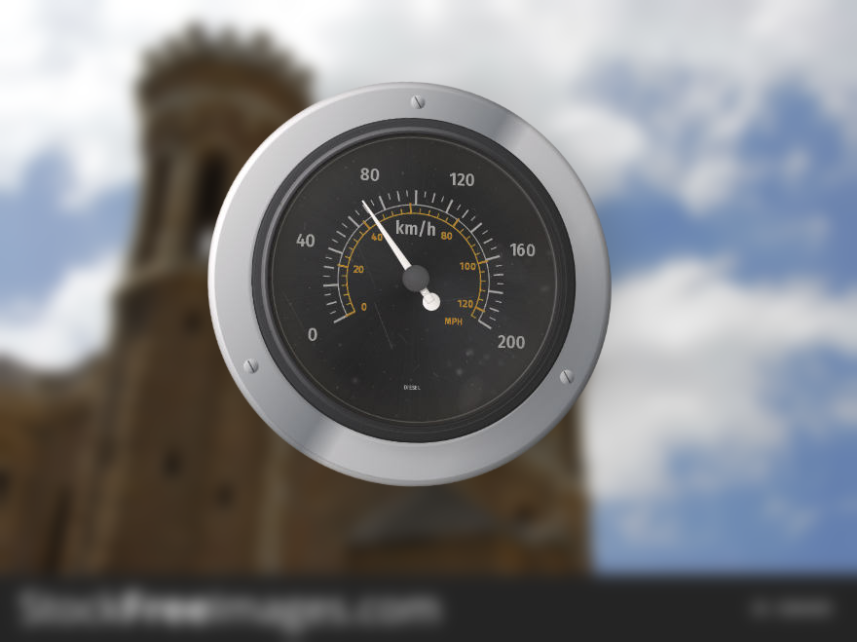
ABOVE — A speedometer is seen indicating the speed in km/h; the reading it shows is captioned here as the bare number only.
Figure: 70
